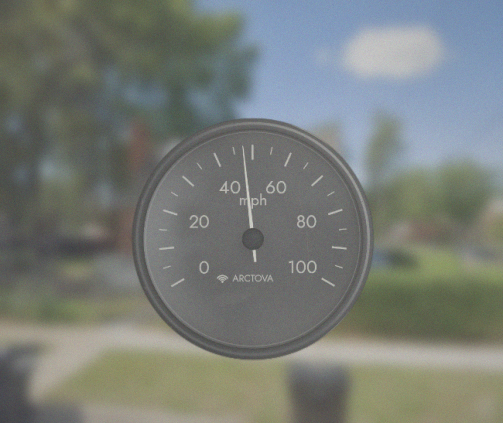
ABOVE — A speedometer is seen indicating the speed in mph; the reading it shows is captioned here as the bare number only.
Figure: 47.5
